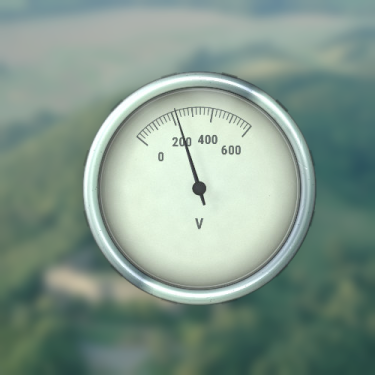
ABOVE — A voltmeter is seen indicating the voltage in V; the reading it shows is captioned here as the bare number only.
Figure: 220
